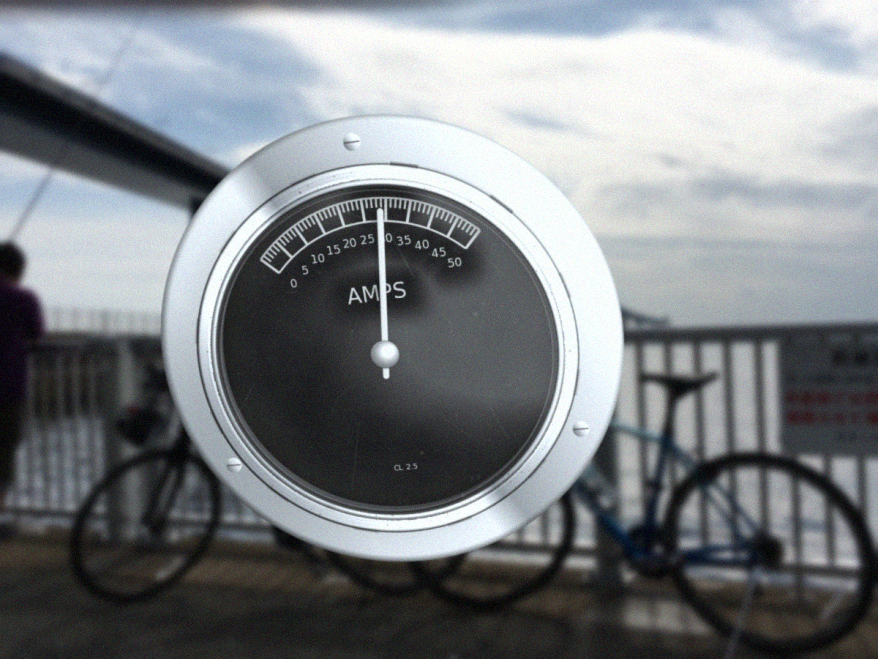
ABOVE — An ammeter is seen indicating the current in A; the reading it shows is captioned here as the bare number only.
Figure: 29
